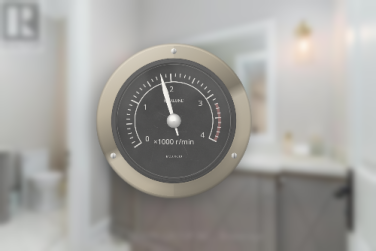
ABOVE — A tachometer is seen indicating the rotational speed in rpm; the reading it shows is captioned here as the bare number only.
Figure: 1800
